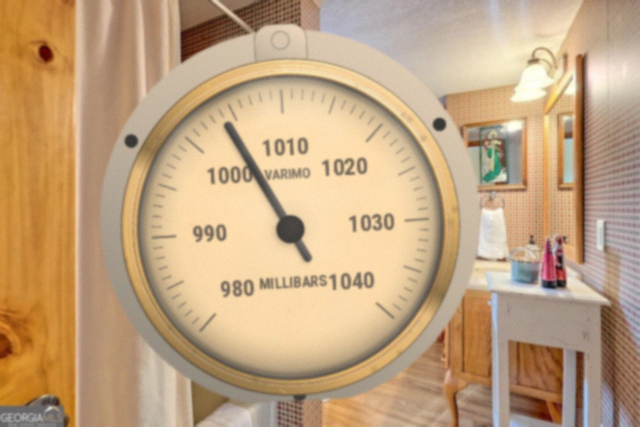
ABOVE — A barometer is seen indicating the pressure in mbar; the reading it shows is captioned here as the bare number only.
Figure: 1004
